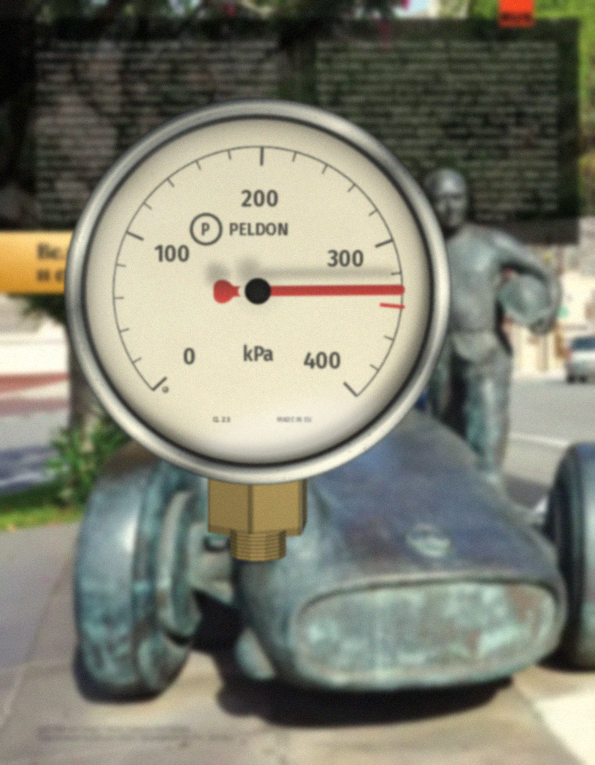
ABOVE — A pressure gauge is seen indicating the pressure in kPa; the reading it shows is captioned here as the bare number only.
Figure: 330
